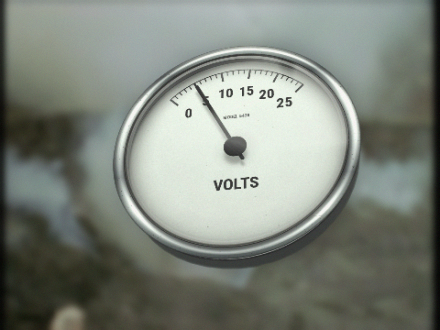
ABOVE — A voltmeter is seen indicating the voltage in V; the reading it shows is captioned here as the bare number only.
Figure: 5
